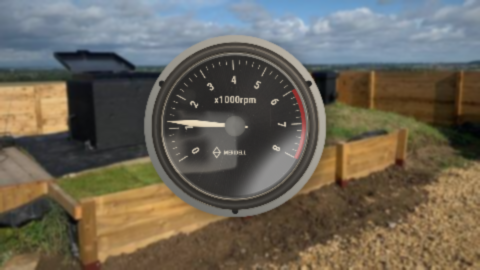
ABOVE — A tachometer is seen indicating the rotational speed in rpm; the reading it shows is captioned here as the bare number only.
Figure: 1200
